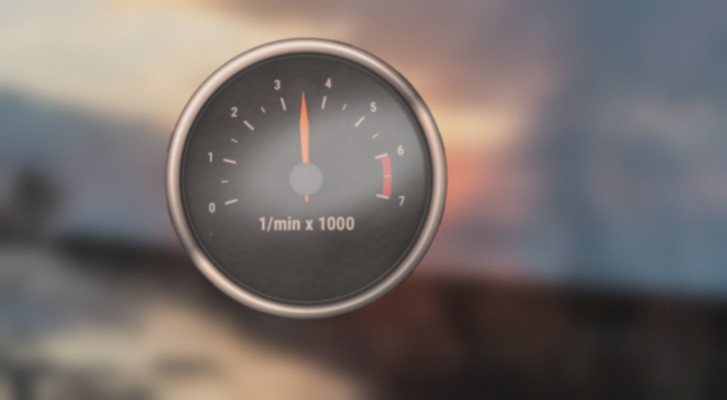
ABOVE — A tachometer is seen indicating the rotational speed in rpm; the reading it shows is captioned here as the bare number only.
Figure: 3500
